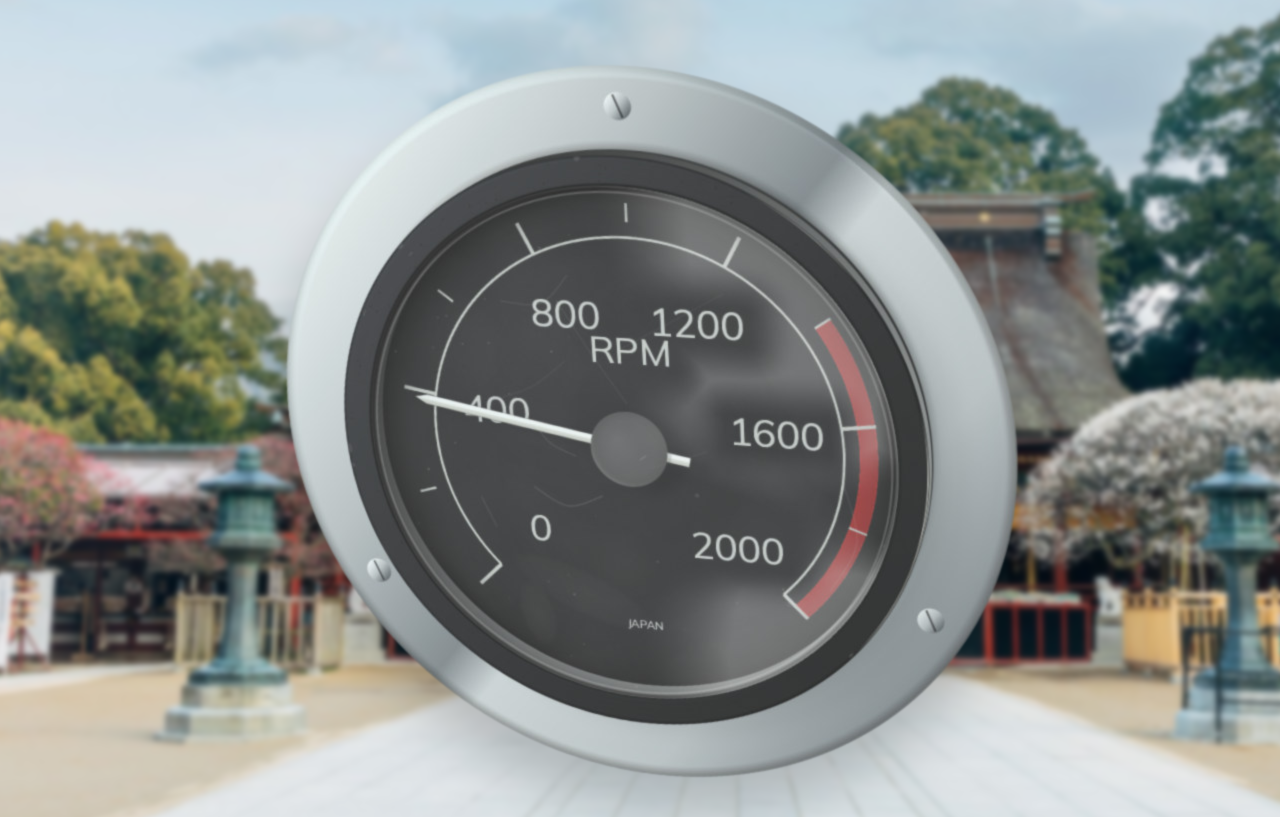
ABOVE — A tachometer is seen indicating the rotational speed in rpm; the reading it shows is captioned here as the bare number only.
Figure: 400
